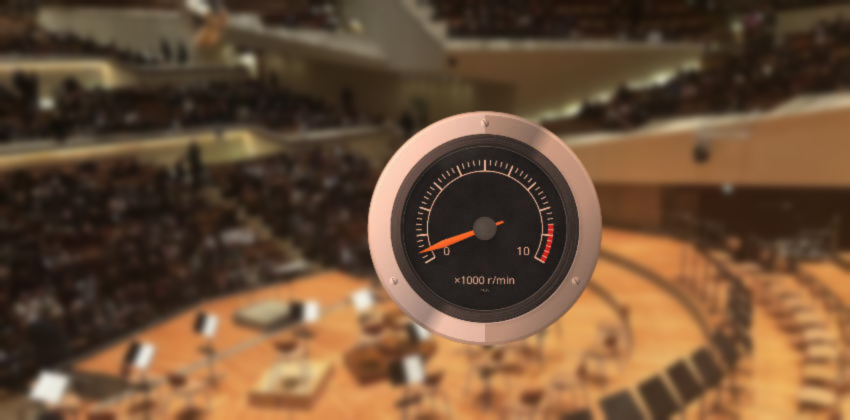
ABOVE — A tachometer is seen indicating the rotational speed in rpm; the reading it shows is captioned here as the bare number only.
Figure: 400
